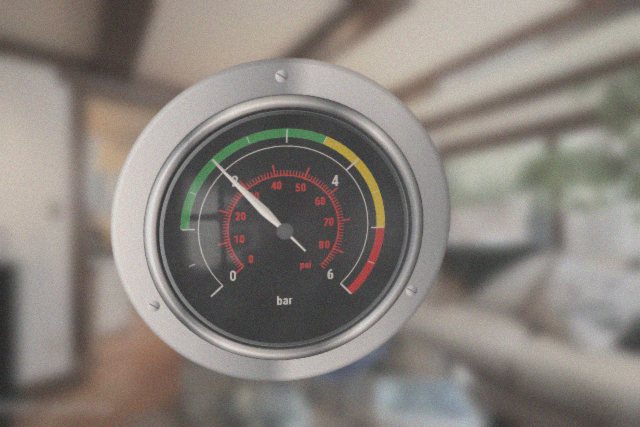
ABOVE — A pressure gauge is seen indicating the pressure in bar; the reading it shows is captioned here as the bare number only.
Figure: 2
